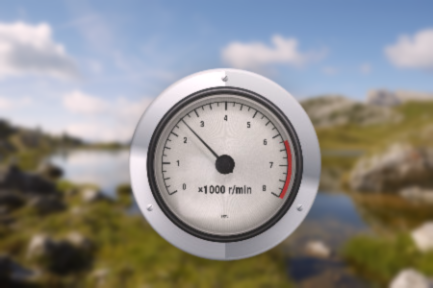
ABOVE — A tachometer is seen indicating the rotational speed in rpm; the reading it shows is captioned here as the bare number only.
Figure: 2500
